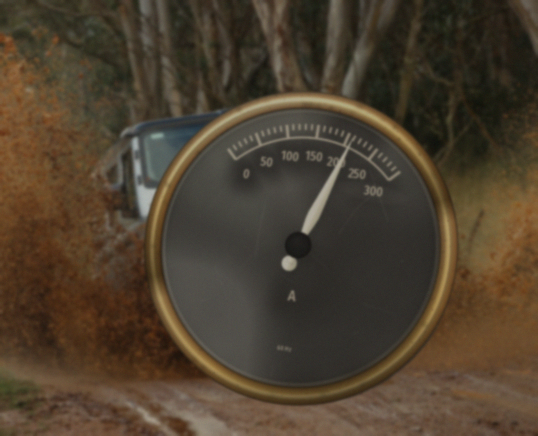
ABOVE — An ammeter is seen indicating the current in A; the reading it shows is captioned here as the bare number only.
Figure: 210
